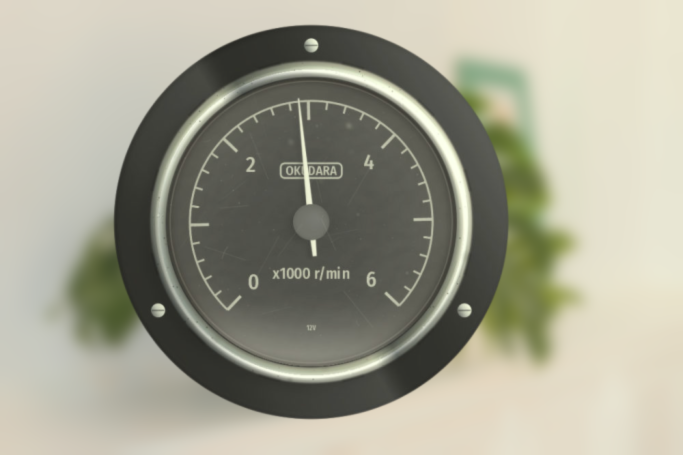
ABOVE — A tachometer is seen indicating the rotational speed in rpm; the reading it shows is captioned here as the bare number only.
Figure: 2900
